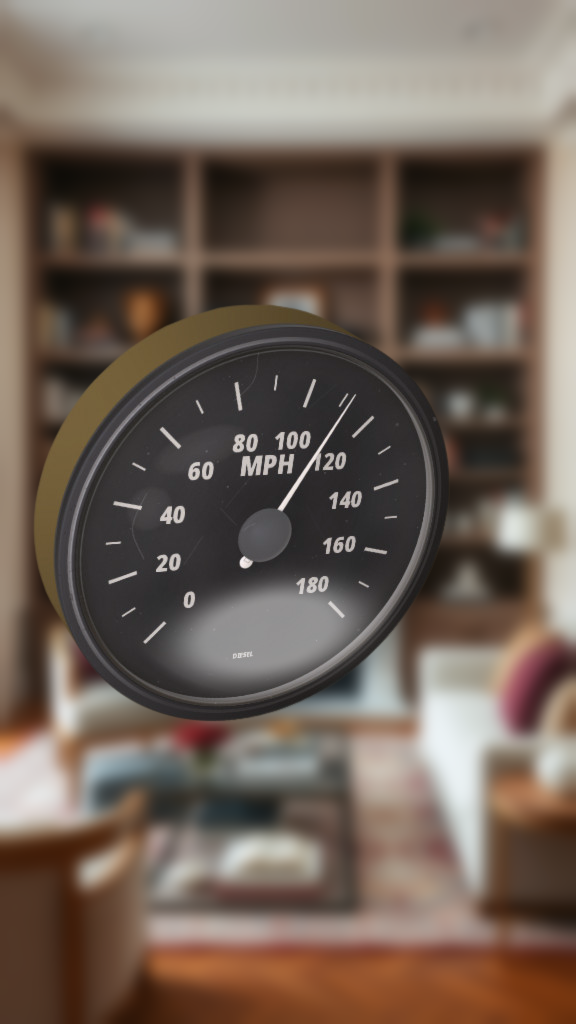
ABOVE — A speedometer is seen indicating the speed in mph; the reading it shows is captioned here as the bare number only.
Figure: 110
